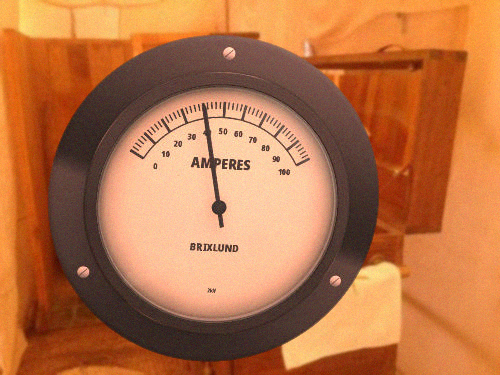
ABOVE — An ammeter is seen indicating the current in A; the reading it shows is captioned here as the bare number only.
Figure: 40
